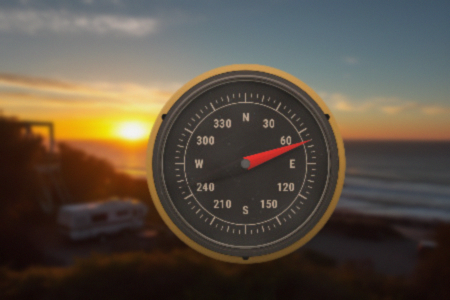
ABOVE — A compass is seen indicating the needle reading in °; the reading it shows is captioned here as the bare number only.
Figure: 70
